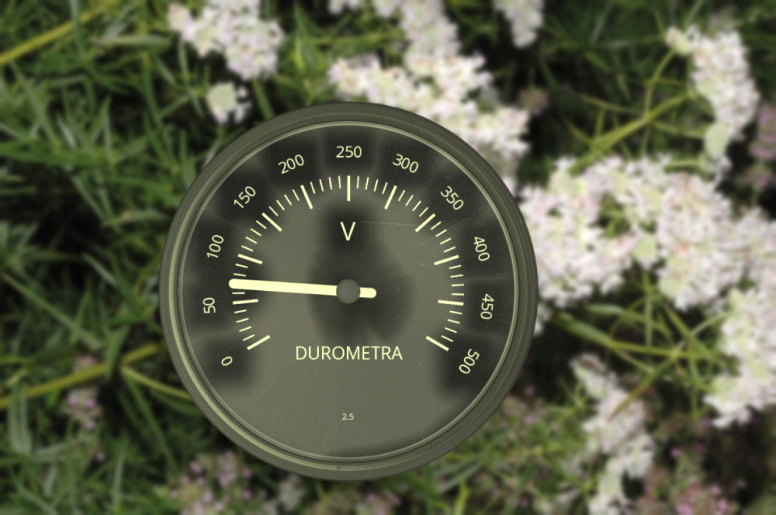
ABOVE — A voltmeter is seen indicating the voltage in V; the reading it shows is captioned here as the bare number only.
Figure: 70
